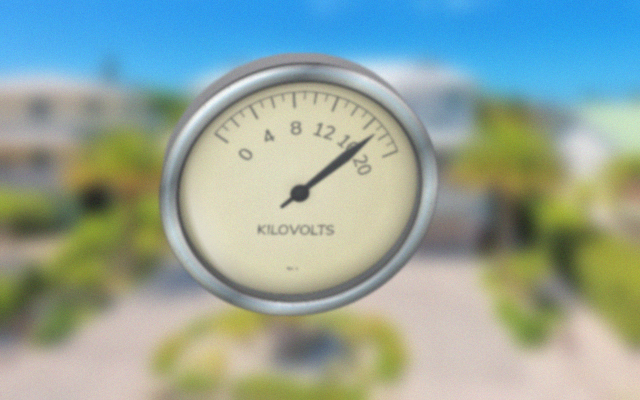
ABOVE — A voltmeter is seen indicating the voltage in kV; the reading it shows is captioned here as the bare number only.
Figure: 17
